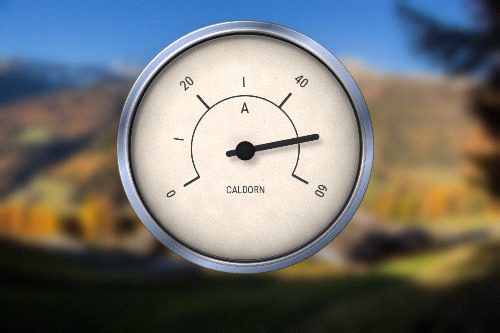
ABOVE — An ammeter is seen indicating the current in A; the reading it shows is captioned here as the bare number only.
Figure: 50
